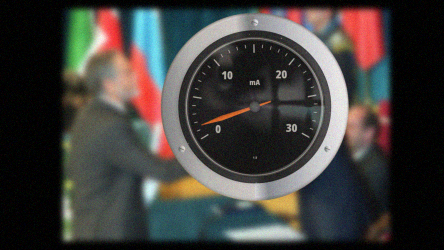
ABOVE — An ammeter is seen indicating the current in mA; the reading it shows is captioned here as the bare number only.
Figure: 1.5
